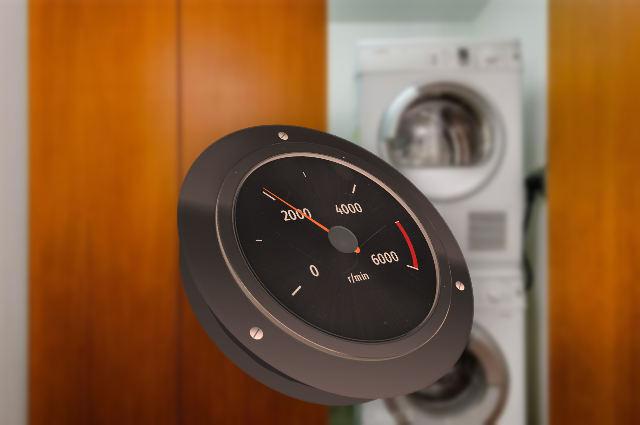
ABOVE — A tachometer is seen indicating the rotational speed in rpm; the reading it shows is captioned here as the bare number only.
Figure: 2000
